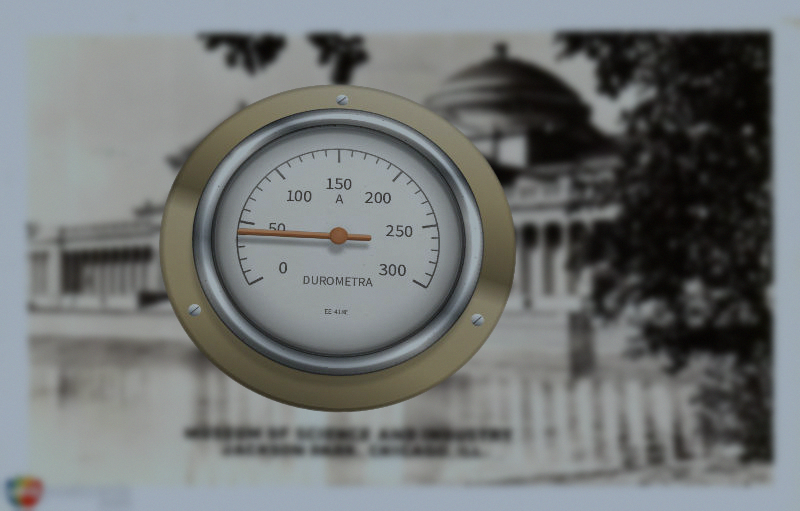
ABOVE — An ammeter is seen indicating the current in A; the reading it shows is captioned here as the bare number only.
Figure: 40
